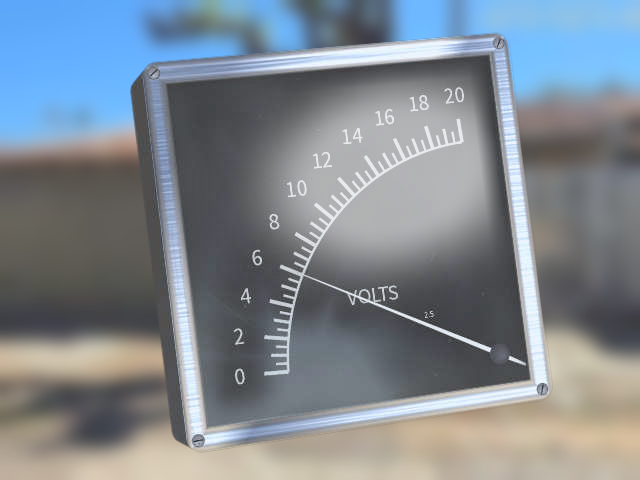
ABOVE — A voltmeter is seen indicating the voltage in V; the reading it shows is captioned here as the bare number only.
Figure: 6
